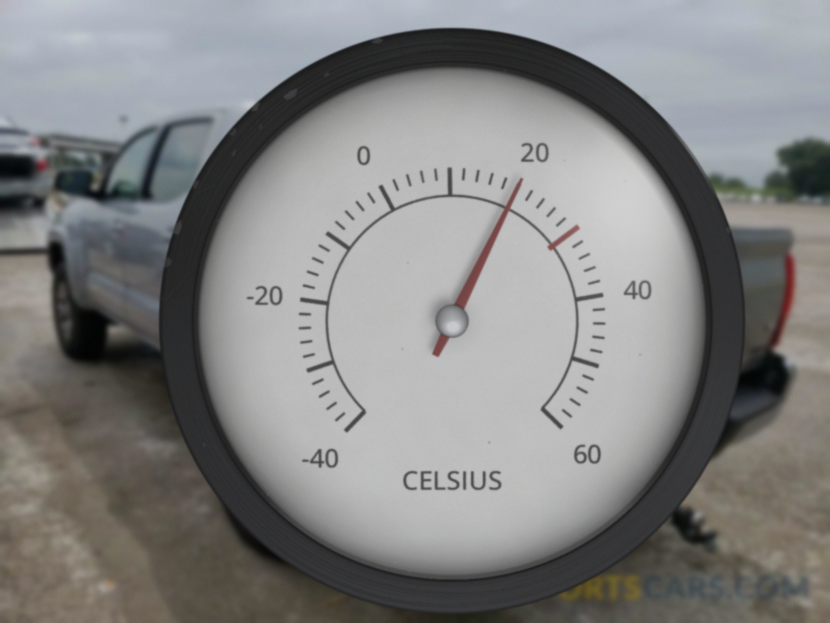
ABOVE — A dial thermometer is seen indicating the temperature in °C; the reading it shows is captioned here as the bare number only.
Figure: 20
